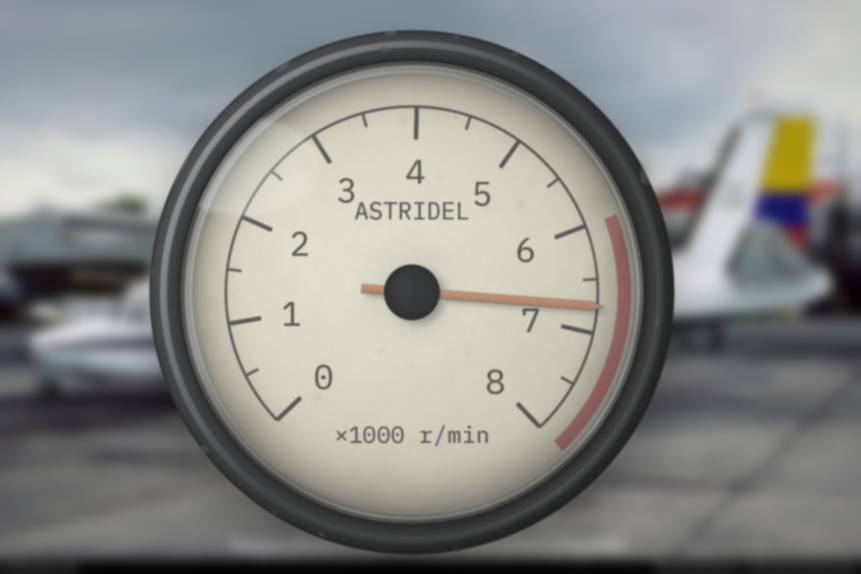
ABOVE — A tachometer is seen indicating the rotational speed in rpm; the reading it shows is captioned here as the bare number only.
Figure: 6750
